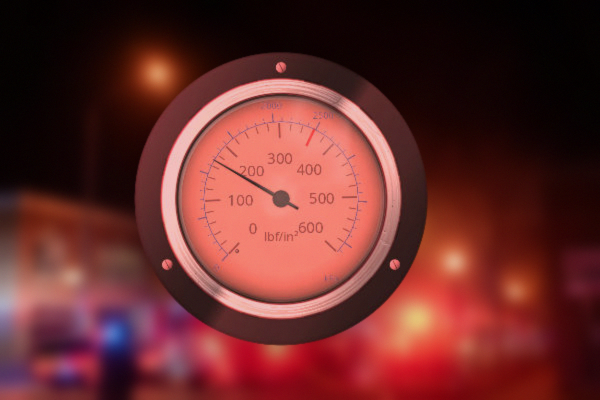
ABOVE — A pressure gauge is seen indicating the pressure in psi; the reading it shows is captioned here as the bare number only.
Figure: 170
